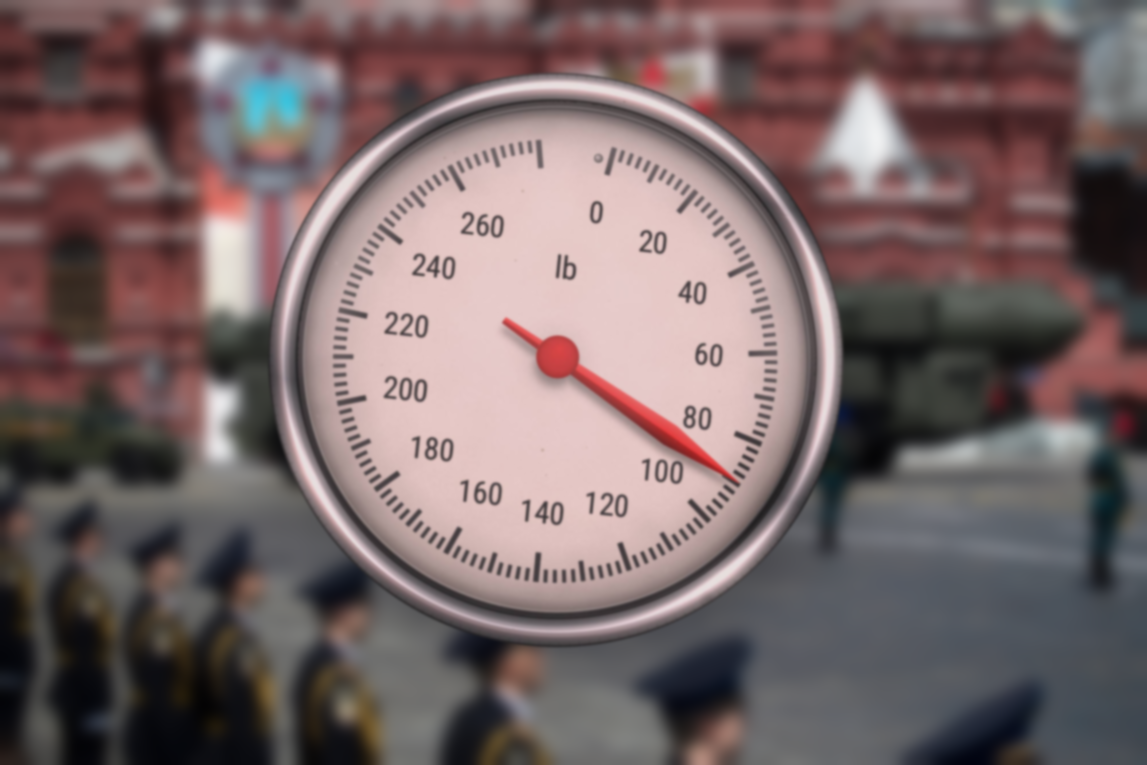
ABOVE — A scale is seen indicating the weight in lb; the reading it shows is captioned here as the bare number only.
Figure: 90
